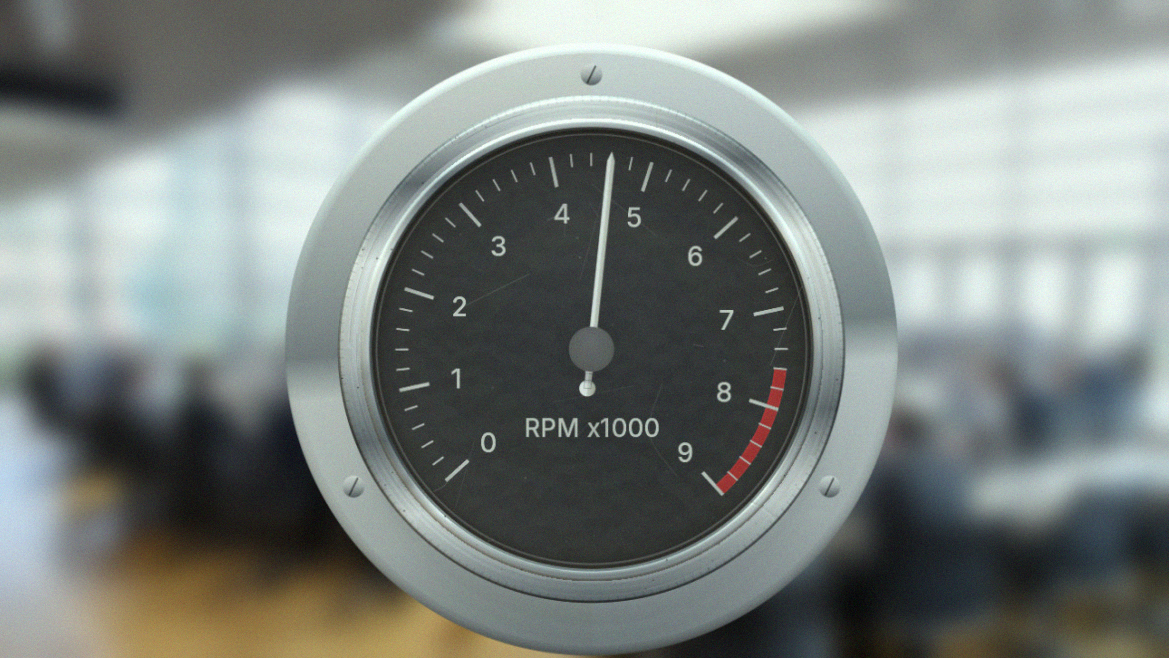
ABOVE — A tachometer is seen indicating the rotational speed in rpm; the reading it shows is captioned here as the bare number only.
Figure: 4600
